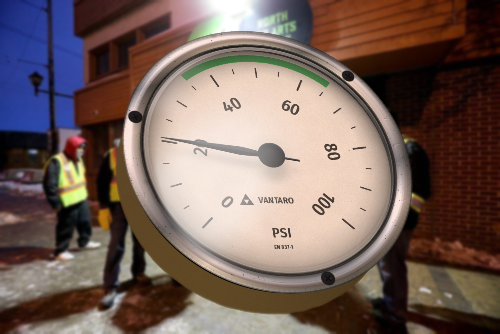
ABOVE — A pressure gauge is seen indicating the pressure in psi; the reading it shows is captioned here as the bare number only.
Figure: 20
